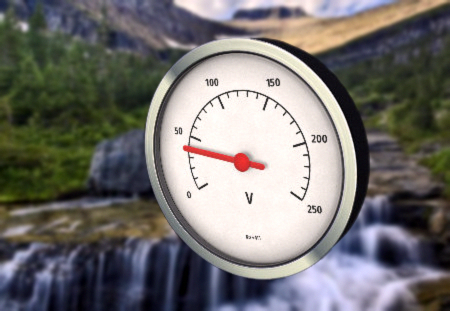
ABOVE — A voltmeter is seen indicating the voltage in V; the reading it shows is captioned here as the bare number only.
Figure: 40
